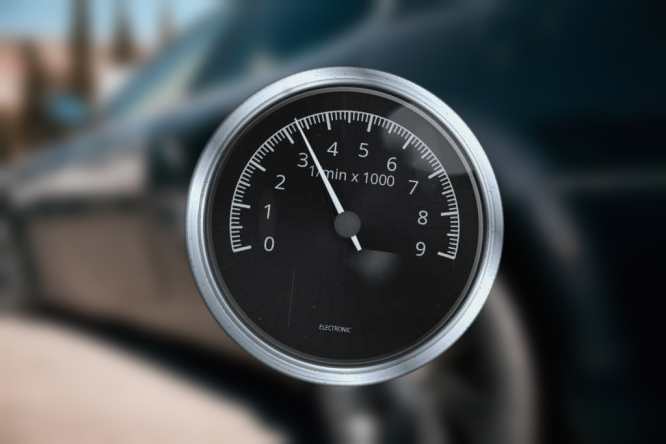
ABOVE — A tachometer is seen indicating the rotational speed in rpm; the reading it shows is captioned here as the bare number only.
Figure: 3300
